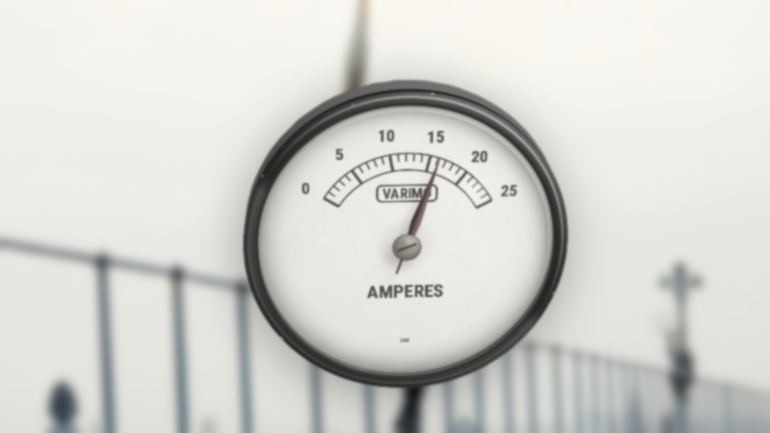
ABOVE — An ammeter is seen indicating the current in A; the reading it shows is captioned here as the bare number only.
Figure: 16
